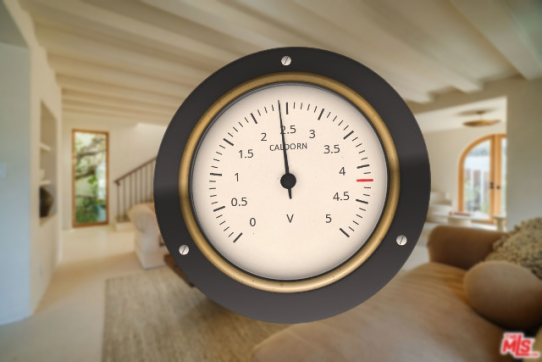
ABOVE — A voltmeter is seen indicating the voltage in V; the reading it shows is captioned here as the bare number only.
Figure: 2.4
